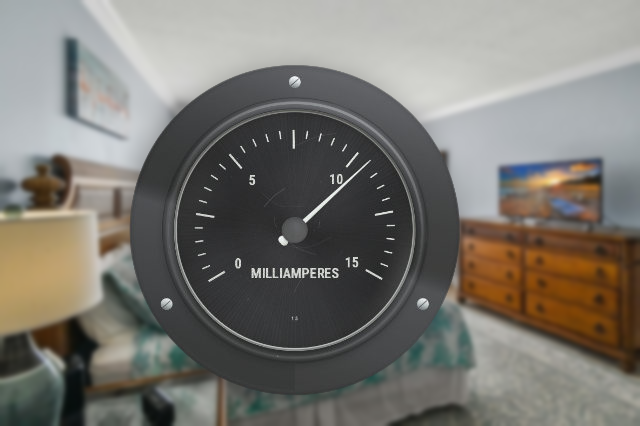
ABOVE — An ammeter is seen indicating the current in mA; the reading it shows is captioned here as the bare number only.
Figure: 10.5
